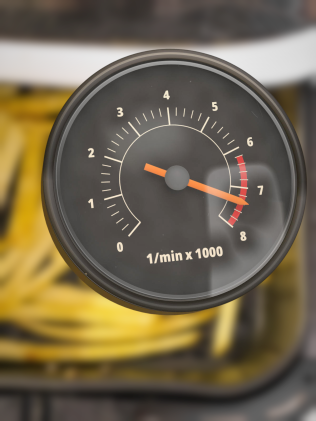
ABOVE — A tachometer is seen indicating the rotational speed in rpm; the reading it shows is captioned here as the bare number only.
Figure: 7400
